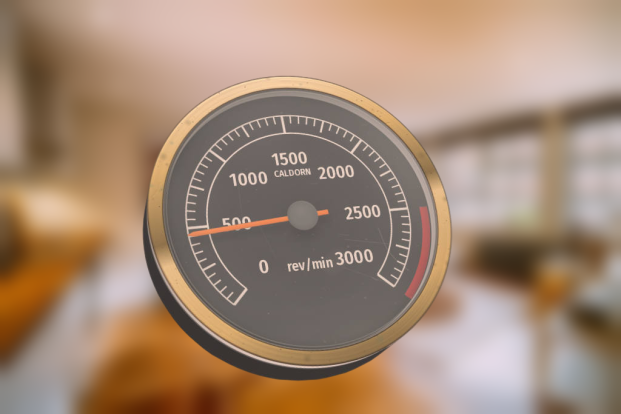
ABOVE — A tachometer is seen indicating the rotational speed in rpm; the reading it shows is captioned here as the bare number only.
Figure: 450
